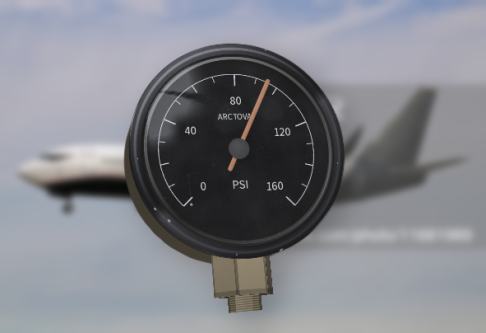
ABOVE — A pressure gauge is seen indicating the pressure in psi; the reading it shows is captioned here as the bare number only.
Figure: 95
